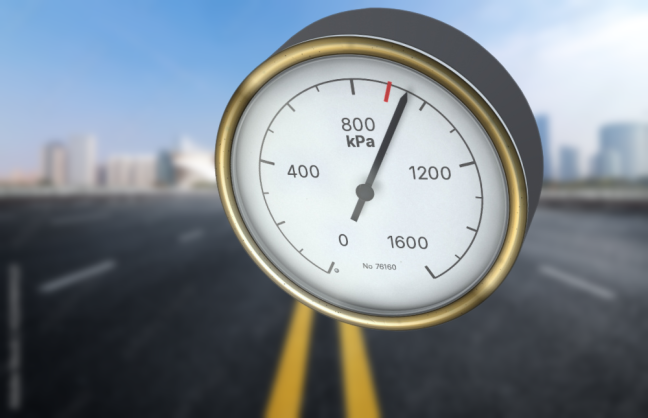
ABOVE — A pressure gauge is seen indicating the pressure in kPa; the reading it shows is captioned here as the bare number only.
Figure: 950
